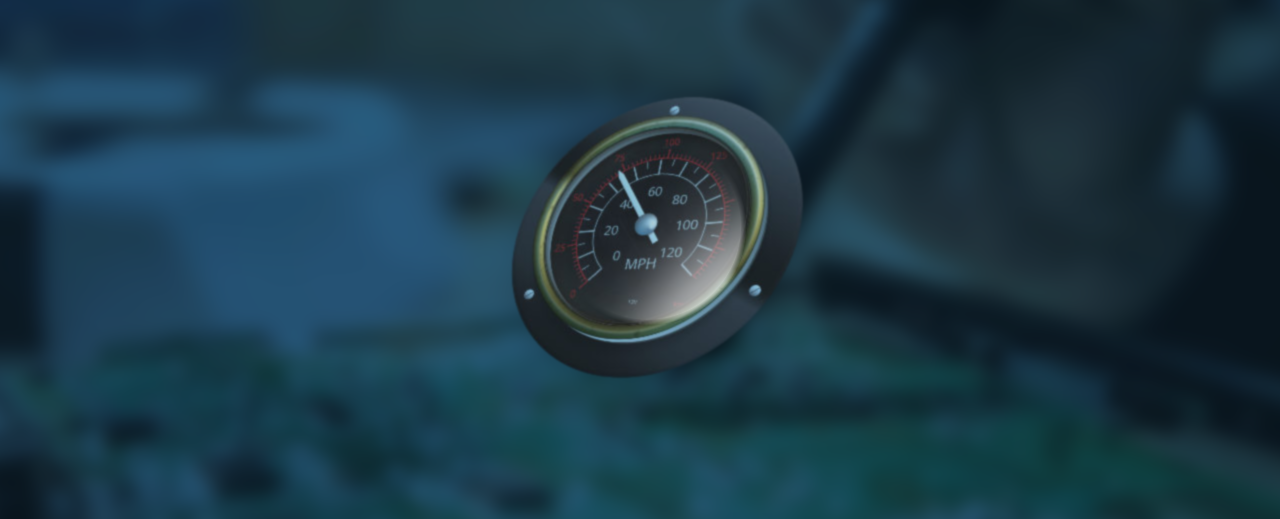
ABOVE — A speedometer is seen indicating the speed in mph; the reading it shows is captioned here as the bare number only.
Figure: 45
